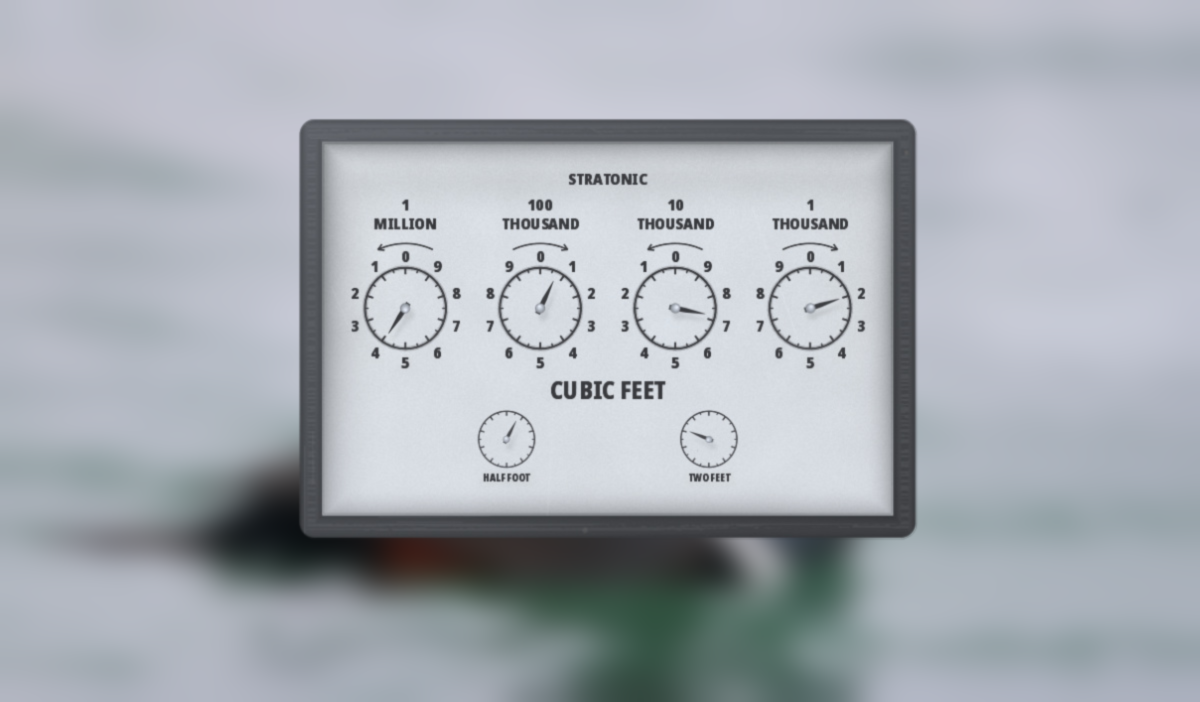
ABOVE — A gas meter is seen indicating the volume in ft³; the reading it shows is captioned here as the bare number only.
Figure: 407200
